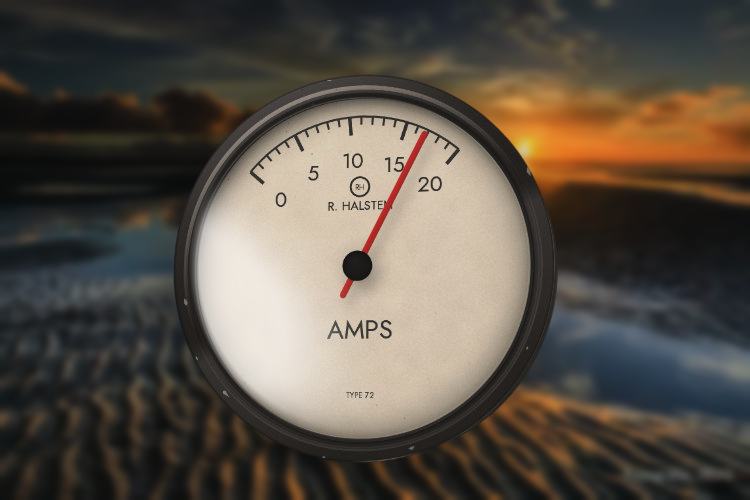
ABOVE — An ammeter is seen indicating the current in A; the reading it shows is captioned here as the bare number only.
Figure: 17
